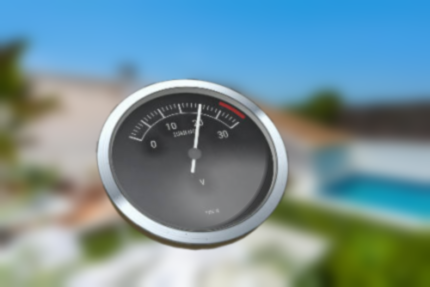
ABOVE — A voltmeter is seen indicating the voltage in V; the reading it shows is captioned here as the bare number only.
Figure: 20
